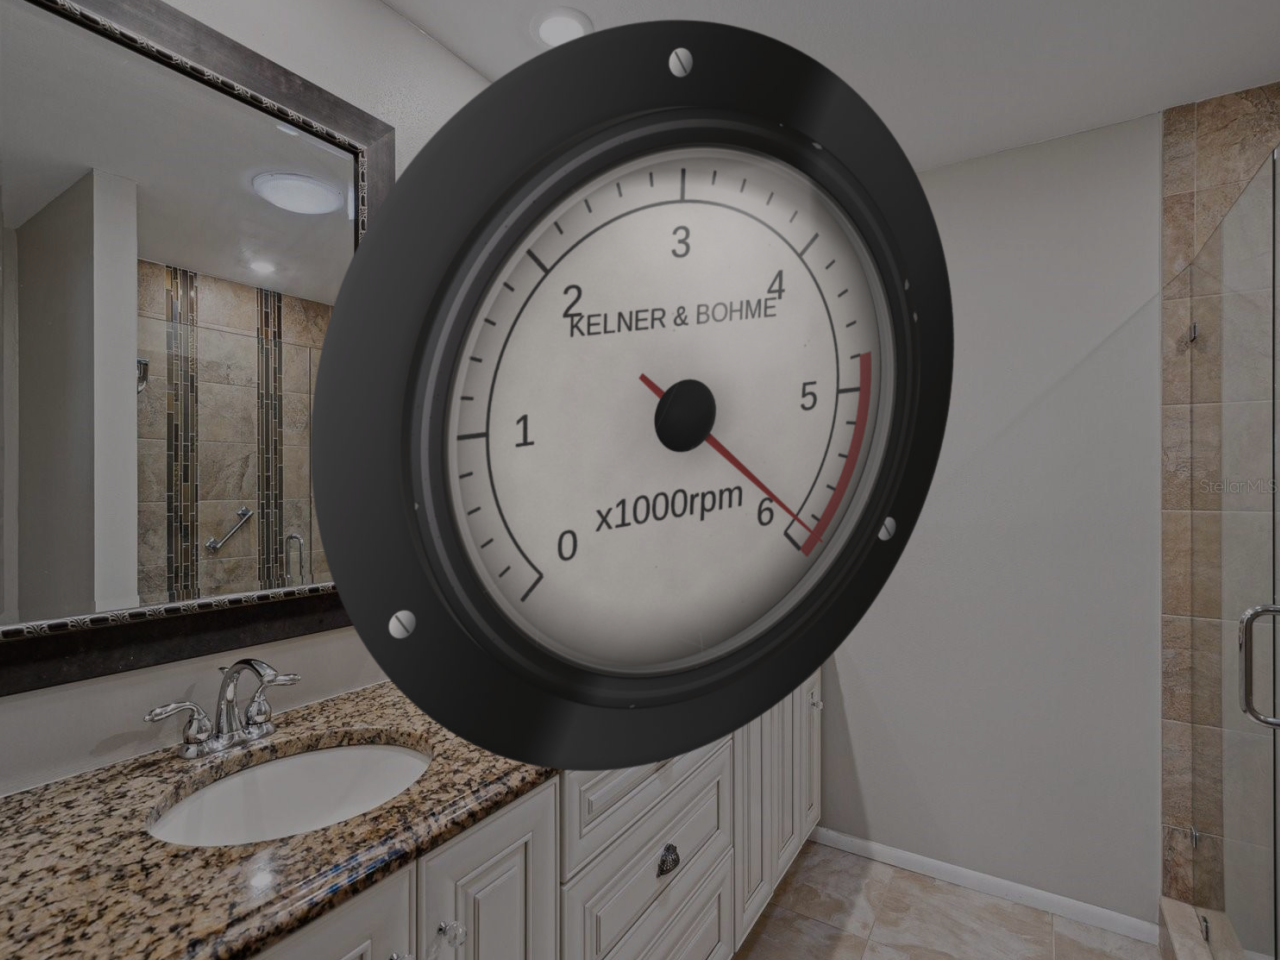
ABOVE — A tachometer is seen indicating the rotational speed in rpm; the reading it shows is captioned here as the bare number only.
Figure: 5900
